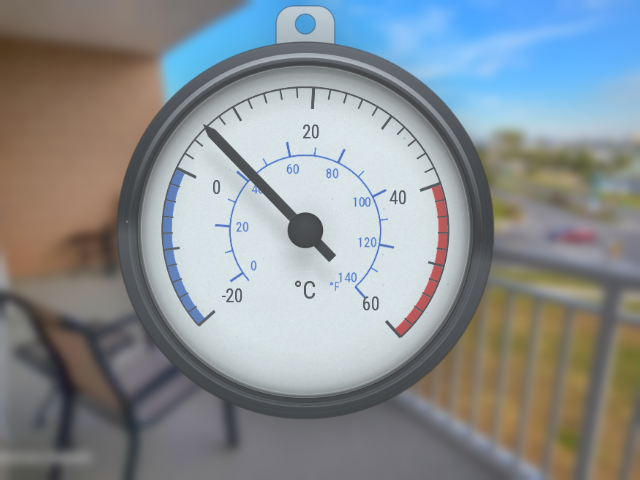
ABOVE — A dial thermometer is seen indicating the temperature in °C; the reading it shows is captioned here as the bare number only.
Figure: 6
